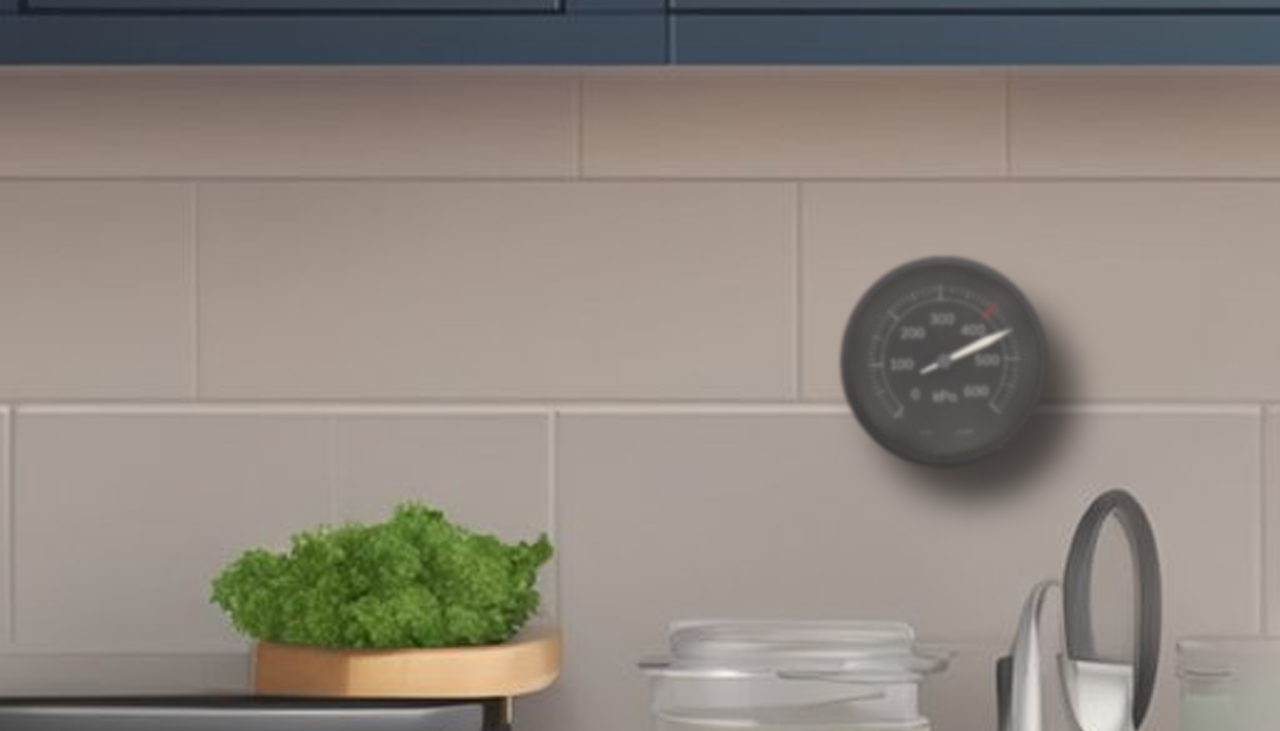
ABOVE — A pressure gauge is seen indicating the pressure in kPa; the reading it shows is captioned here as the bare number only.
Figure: 450
